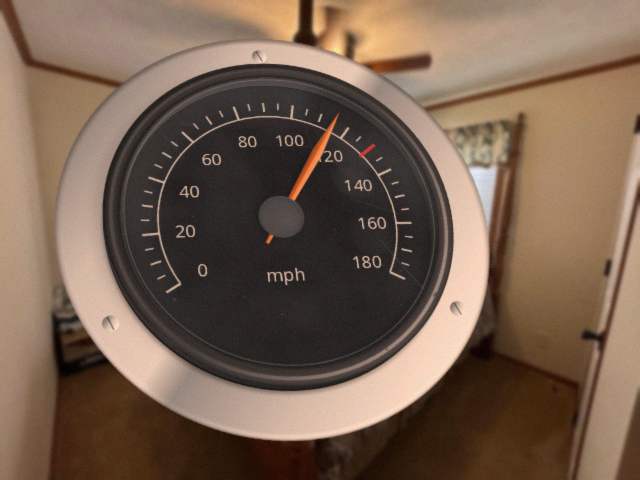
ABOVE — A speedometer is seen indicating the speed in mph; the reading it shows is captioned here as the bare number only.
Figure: 115
